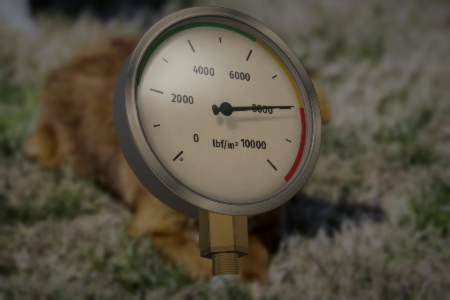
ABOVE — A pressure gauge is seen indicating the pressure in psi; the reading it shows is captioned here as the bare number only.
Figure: 8000
